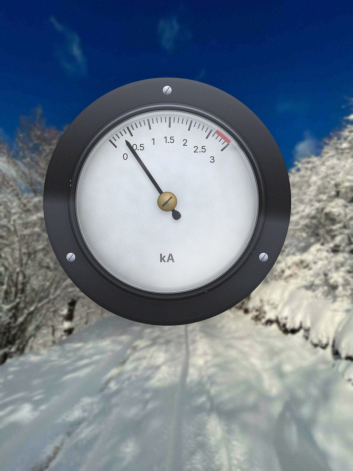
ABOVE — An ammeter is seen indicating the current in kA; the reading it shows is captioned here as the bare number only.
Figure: 0.3
